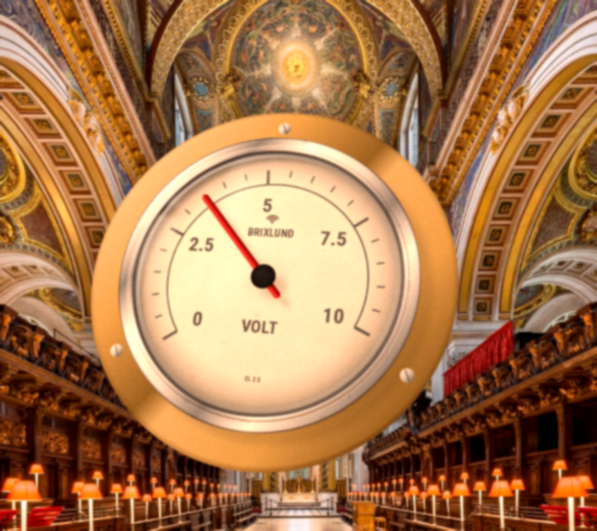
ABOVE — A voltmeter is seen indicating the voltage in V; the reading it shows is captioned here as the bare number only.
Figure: 3.5
